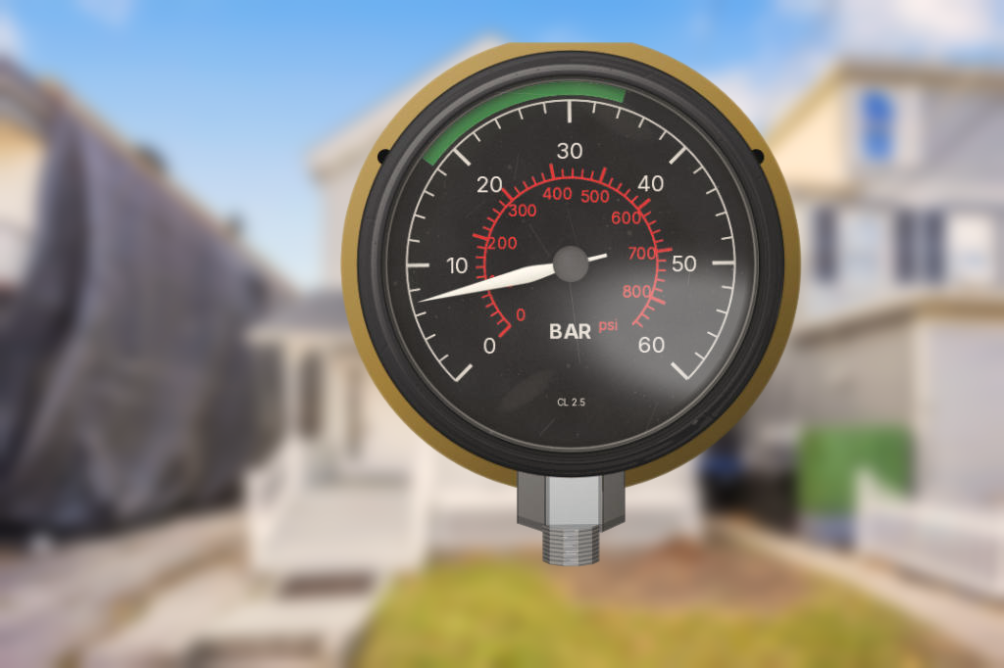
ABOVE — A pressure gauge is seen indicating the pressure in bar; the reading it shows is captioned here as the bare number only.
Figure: 7
